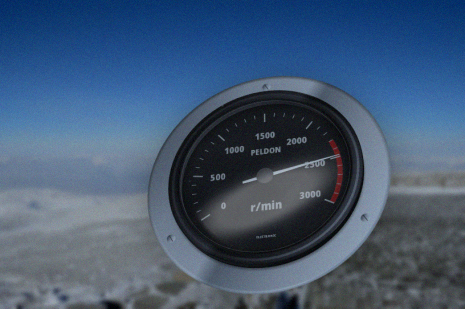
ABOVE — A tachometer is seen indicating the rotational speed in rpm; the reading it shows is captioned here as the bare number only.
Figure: 2500
